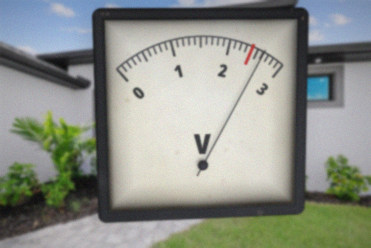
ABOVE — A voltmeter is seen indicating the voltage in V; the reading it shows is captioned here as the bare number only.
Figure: 2.6
